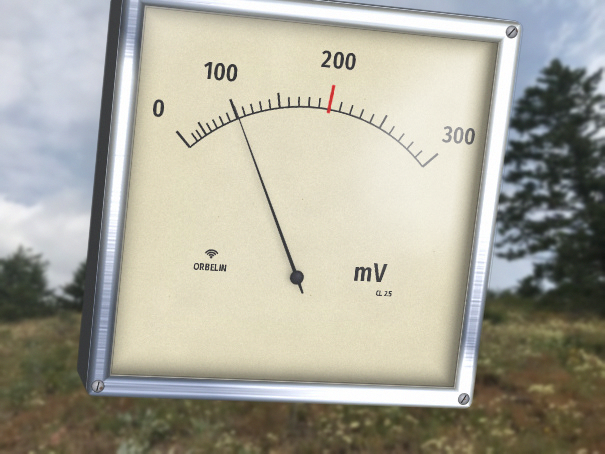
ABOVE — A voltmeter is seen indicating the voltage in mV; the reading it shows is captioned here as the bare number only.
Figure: 100
